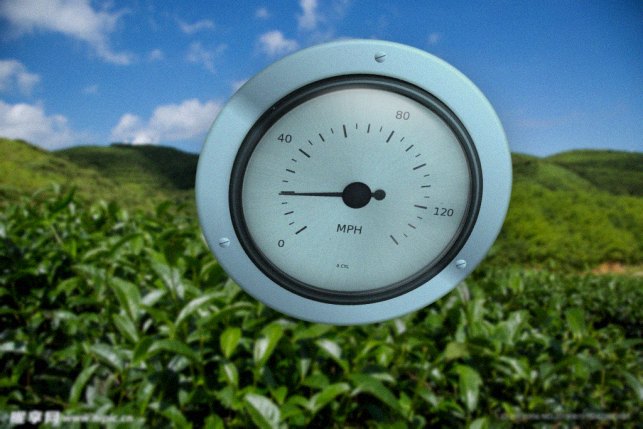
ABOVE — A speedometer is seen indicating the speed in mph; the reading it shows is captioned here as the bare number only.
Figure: 20
